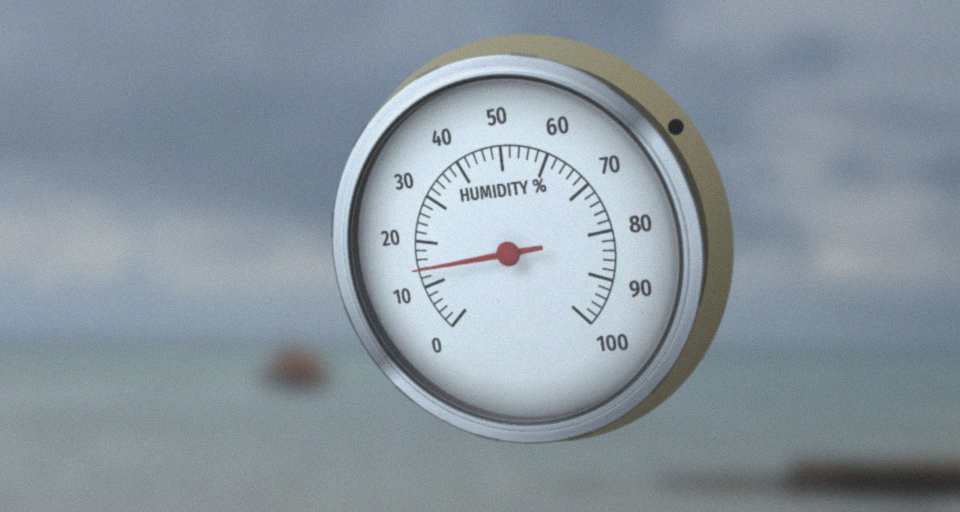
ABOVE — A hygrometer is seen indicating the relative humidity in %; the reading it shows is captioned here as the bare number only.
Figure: 14
